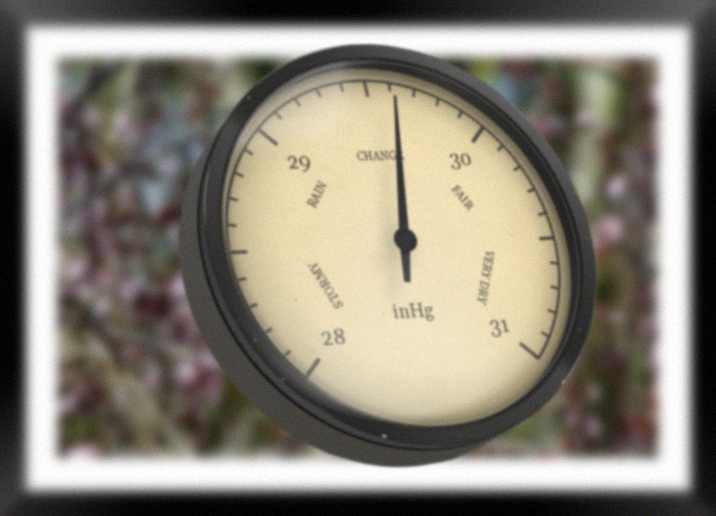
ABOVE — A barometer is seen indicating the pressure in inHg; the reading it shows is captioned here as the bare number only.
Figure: 29.6
